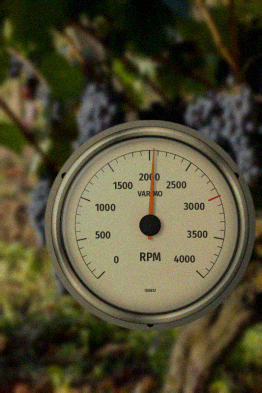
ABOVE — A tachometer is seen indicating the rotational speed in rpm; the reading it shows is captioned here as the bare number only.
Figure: 2050
